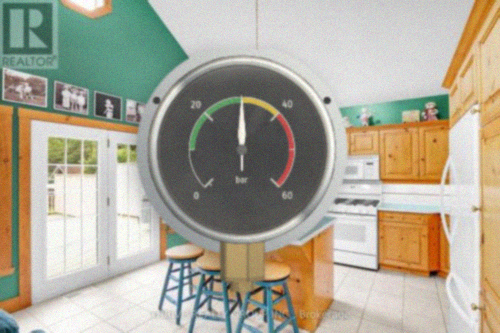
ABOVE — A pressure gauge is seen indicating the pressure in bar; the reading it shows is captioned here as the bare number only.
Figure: 30
